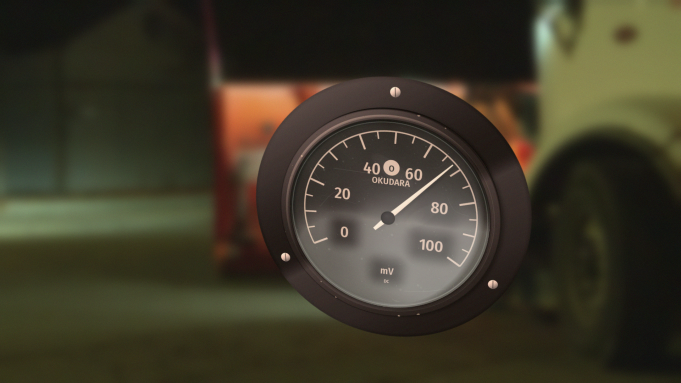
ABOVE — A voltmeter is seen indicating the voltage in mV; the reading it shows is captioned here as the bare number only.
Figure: 67.5
